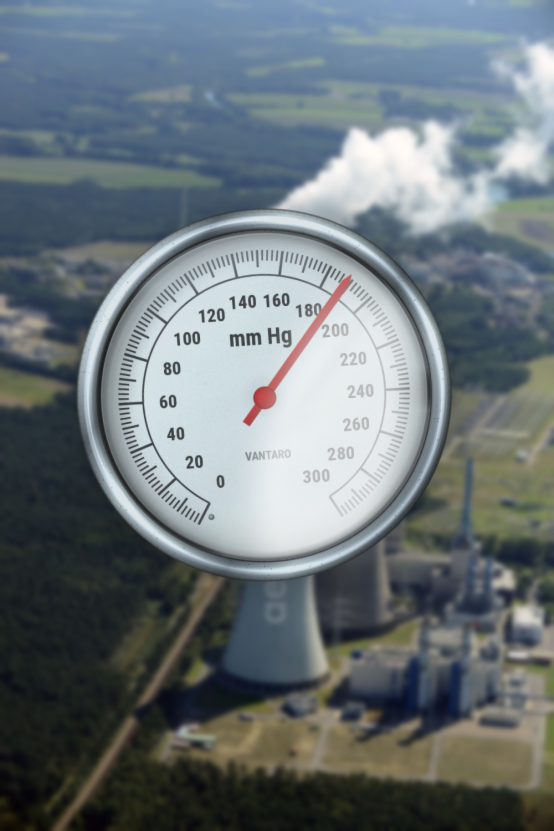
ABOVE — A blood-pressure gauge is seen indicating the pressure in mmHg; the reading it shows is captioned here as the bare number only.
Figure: 188
